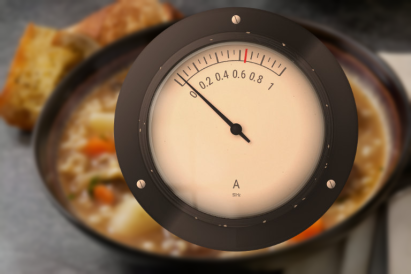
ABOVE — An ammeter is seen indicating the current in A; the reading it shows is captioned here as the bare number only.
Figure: 0.05
